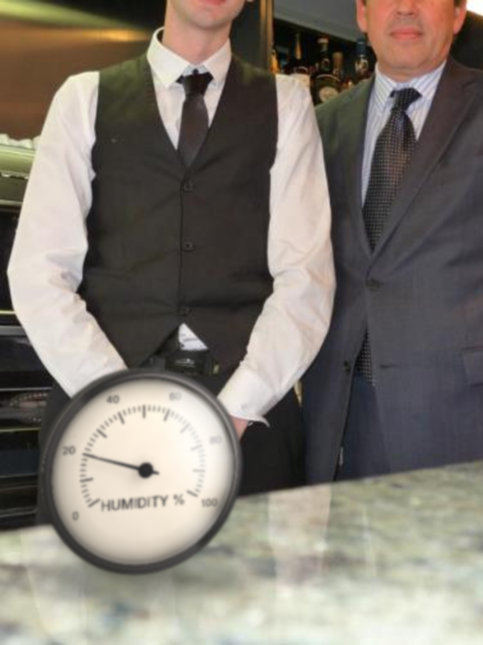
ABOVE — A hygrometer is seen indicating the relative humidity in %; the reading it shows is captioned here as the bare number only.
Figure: 20
